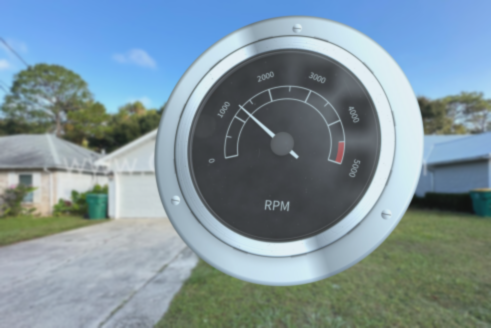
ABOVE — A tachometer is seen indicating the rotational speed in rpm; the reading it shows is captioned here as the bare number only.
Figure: 1250
